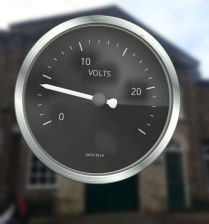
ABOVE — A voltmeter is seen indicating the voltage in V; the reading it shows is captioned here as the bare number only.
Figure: 4
